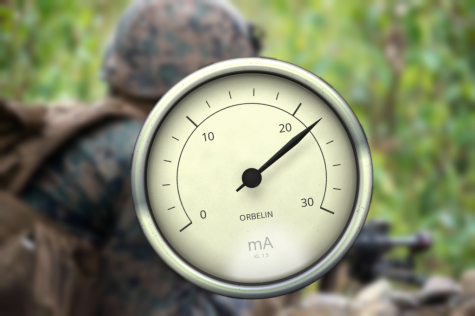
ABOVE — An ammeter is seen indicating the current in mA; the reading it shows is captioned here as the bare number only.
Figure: 22
